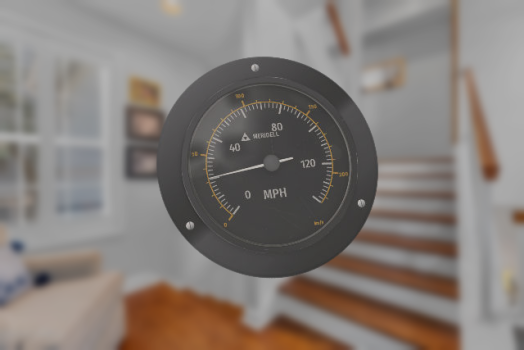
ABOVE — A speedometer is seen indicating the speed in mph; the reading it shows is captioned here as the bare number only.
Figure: 20
